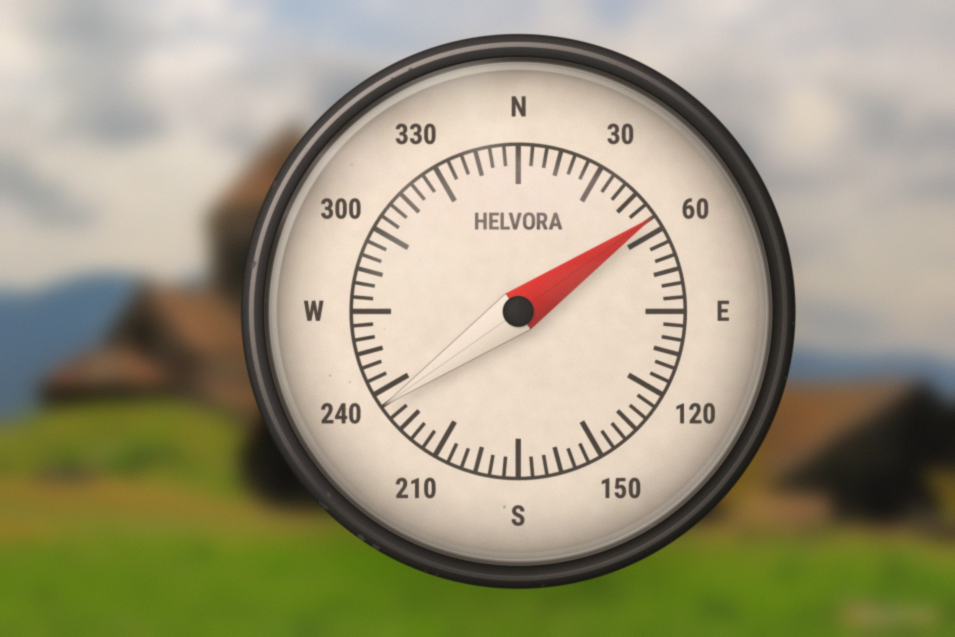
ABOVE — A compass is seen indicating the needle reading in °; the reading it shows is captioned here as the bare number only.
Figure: 55
